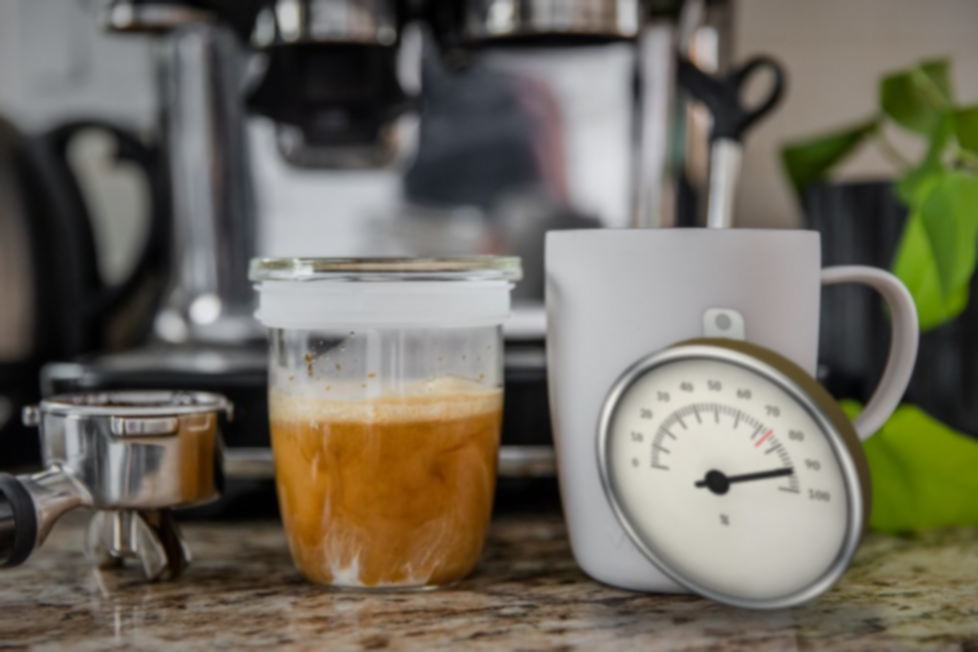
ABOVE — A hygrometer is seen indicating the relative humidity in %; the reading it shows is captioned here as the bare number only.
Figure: 90
